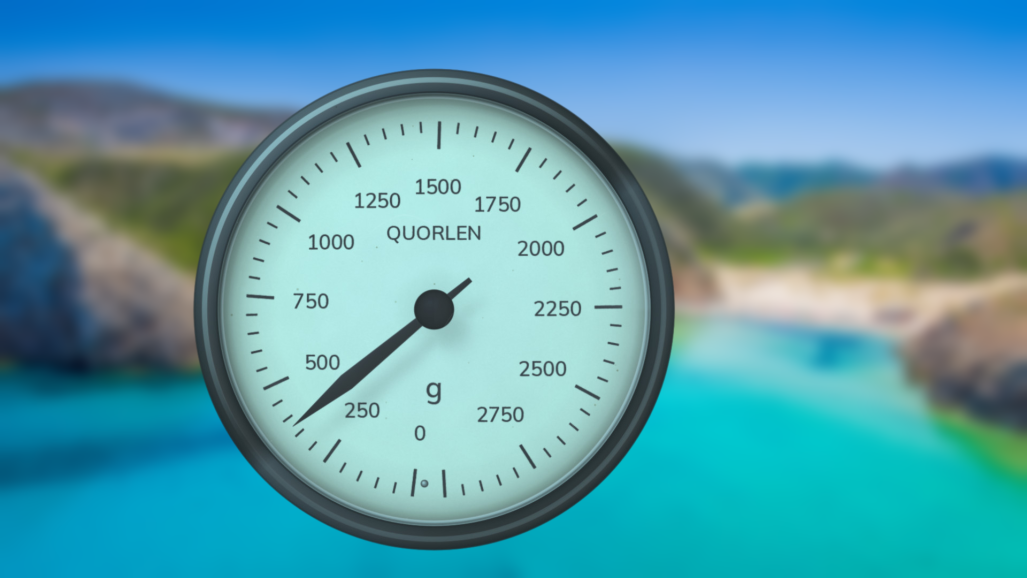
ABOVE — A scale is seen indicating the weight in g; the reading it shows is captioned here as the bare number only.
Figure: 375
